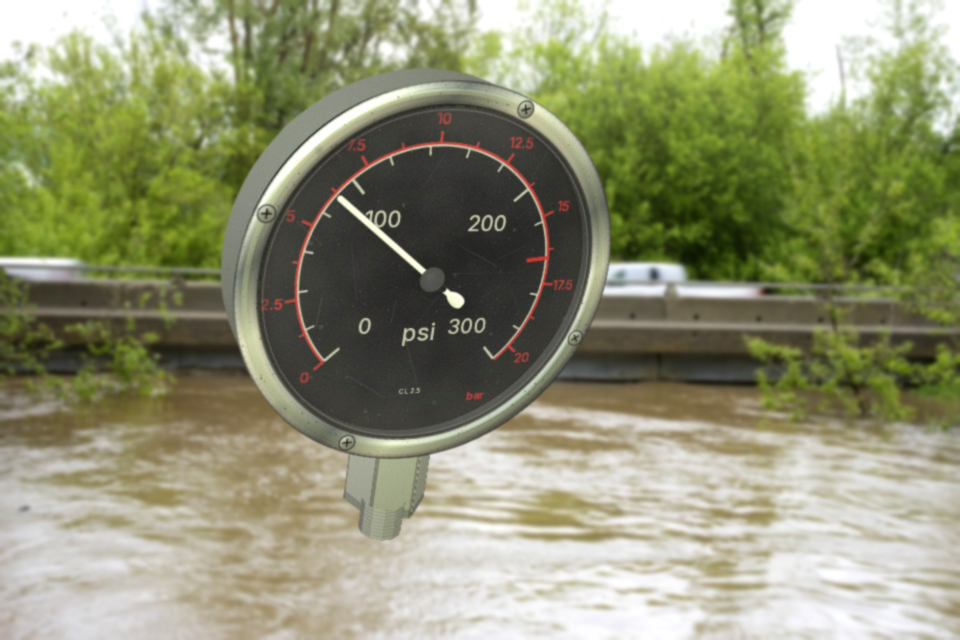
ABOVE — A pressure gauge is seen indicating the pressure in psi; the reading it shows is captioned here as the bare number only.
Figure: 90
